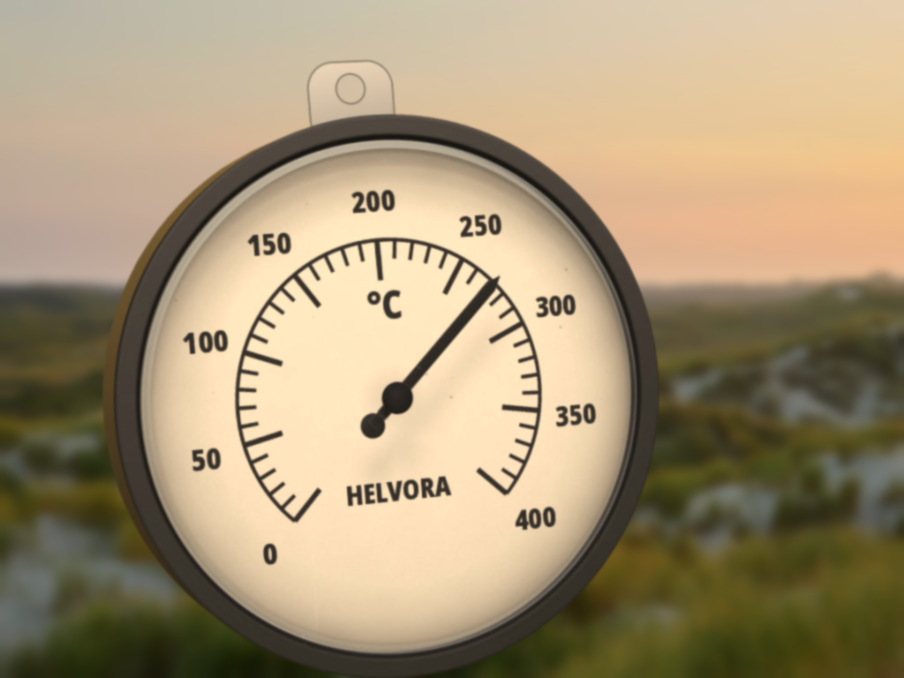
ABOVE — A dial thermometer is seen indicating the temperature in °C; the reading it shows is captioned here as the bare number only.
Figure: 270
